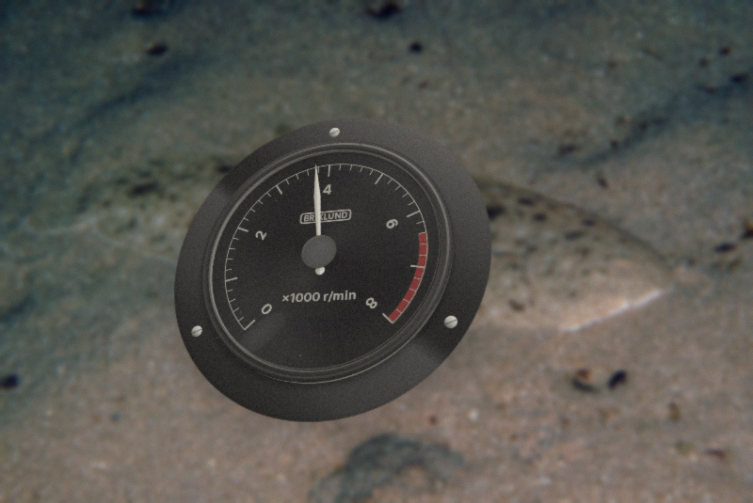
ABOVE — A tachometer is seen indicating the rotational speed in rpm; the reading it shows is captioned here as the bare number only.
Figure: 3800
